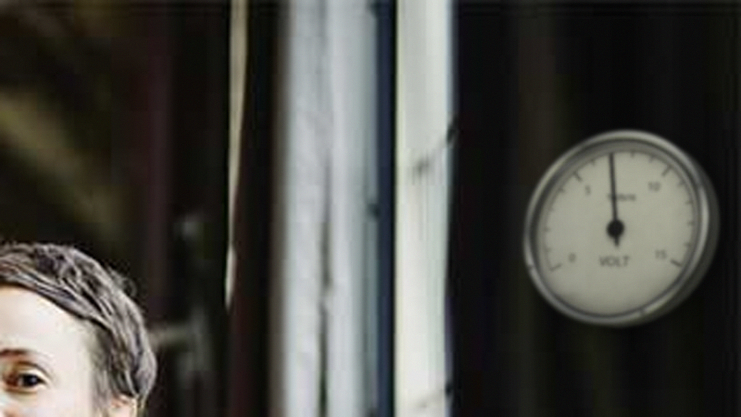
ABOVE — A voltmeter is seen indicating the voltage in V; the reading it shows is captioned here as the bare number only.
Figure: 7
